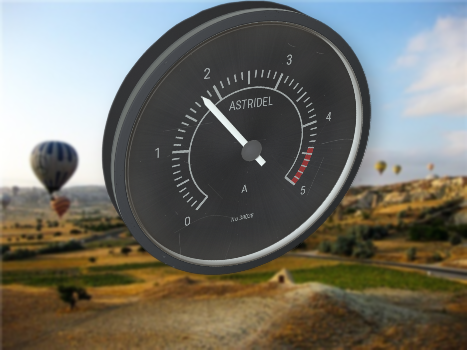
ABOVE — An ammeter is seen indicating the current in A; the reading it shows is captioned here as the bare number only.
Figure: 1.8
